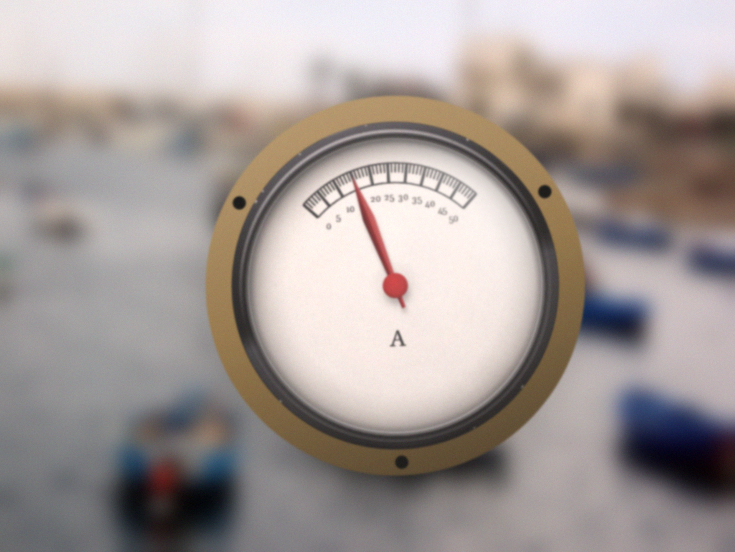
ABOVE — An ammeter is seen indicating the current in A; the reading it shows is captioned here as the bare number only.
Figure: 15
